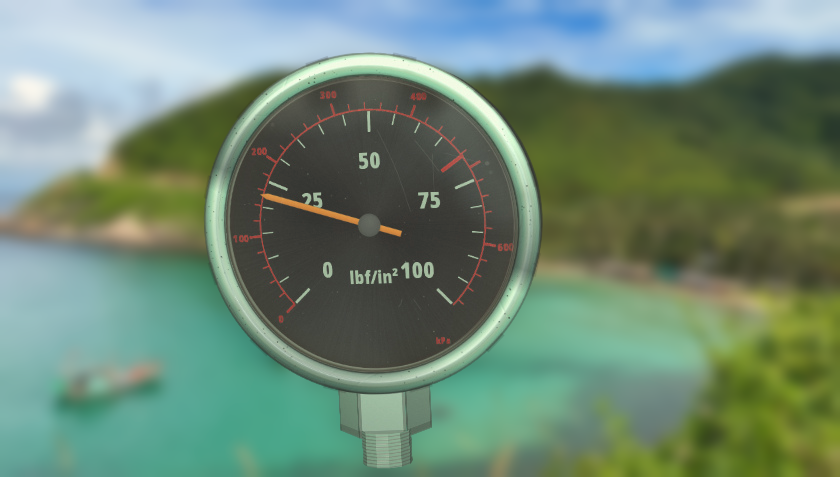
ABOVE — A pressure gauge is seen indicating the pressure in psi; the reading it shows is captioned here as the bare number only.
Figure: 22.5
